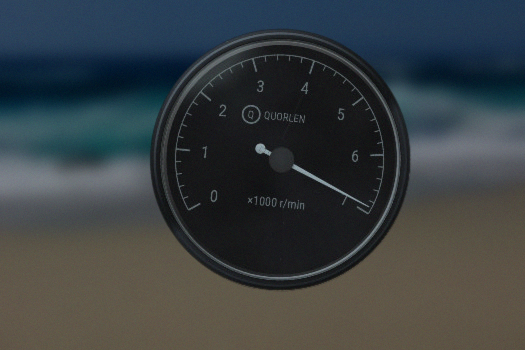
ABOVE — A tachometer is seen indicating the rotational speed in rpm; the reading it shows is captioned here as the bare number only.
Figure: 6900
